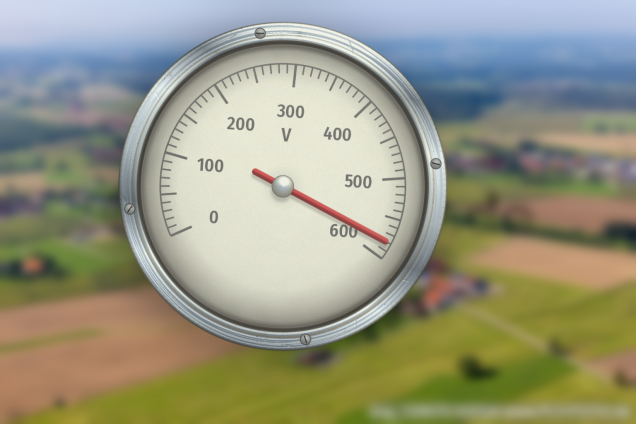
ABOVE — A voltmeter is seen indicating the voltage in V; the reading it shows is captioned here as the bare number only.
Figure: 580
